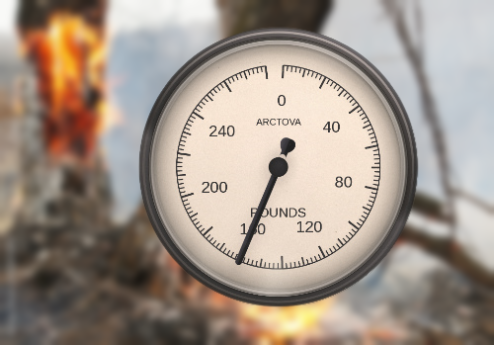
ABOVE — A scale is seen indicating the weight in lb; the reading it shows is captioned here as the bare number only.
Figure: 160
